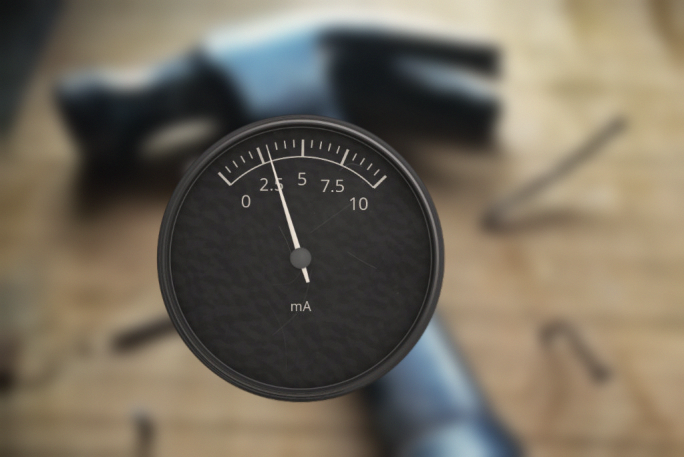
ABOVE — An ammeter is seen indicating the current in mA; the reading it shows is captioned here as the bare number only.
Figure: 3
